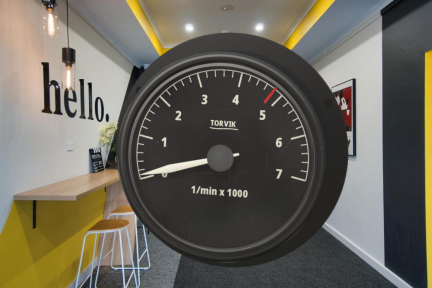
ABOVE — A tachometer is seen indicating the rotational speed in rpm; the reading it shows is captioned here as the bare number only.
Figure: 100
